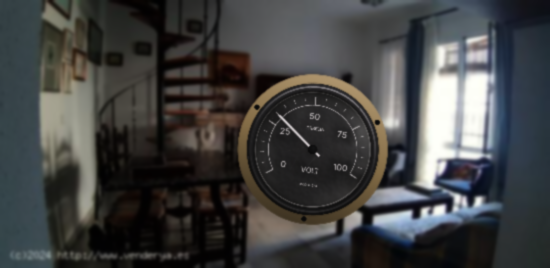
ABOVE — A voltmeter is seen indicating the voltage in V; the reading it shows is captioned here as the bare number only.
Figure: 30
